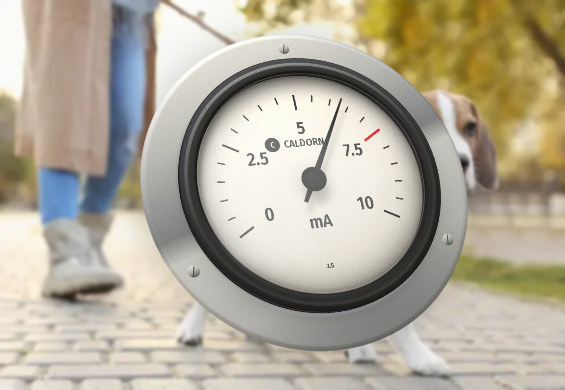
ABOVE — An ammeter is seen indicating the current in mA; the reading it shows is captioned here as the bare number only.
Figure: 6.25
